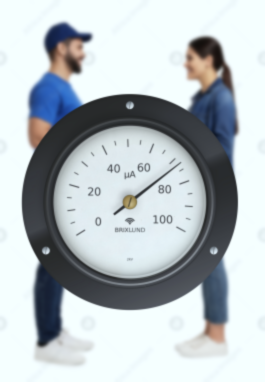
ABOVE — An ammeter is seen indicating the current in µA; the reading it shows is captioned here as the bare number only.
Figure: 72.5
